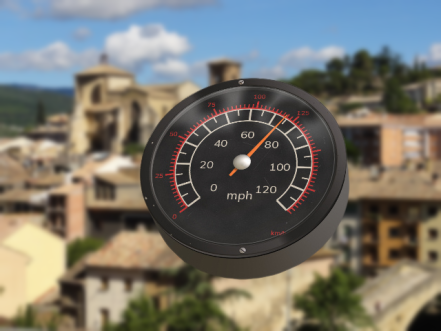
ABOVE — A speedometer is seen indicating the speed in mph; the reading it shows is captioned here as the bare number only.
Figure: 75
